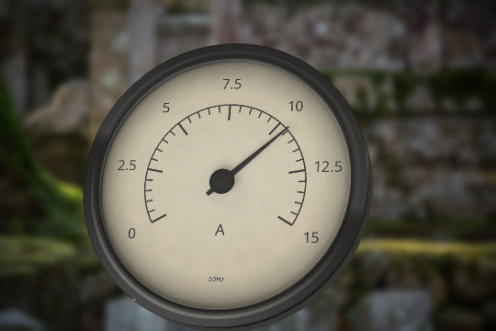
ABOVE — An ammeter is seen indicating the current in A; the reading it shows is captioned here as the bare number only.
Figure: 10.5
